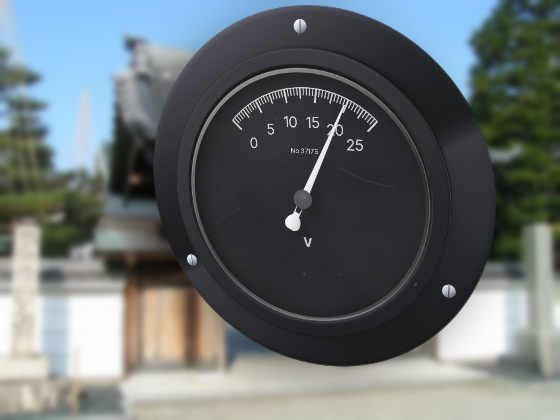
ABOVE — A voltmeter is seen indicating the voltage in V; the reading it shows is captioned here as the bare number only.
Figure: 20
